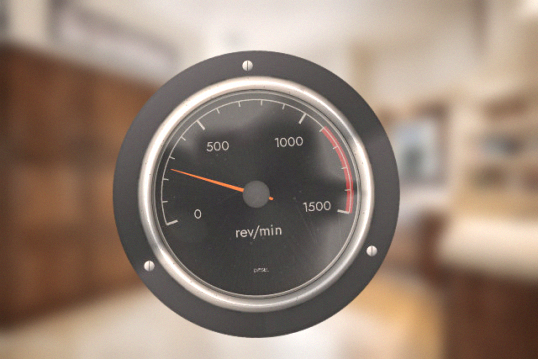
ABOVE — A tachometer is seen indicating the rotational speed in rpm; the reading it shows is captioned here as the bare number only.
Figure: 250
